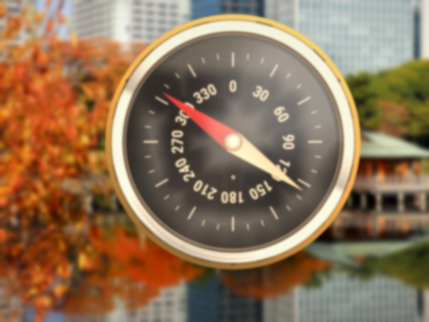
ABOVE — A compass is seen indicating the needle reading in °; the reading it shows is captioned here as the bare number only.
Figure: 305
